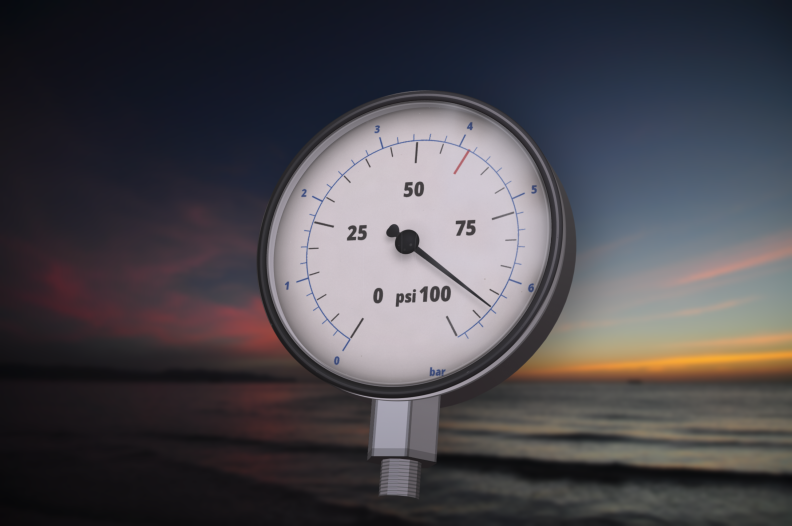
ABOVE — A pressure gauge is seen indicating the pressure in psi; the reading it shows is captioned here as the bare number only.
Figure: 92.5
